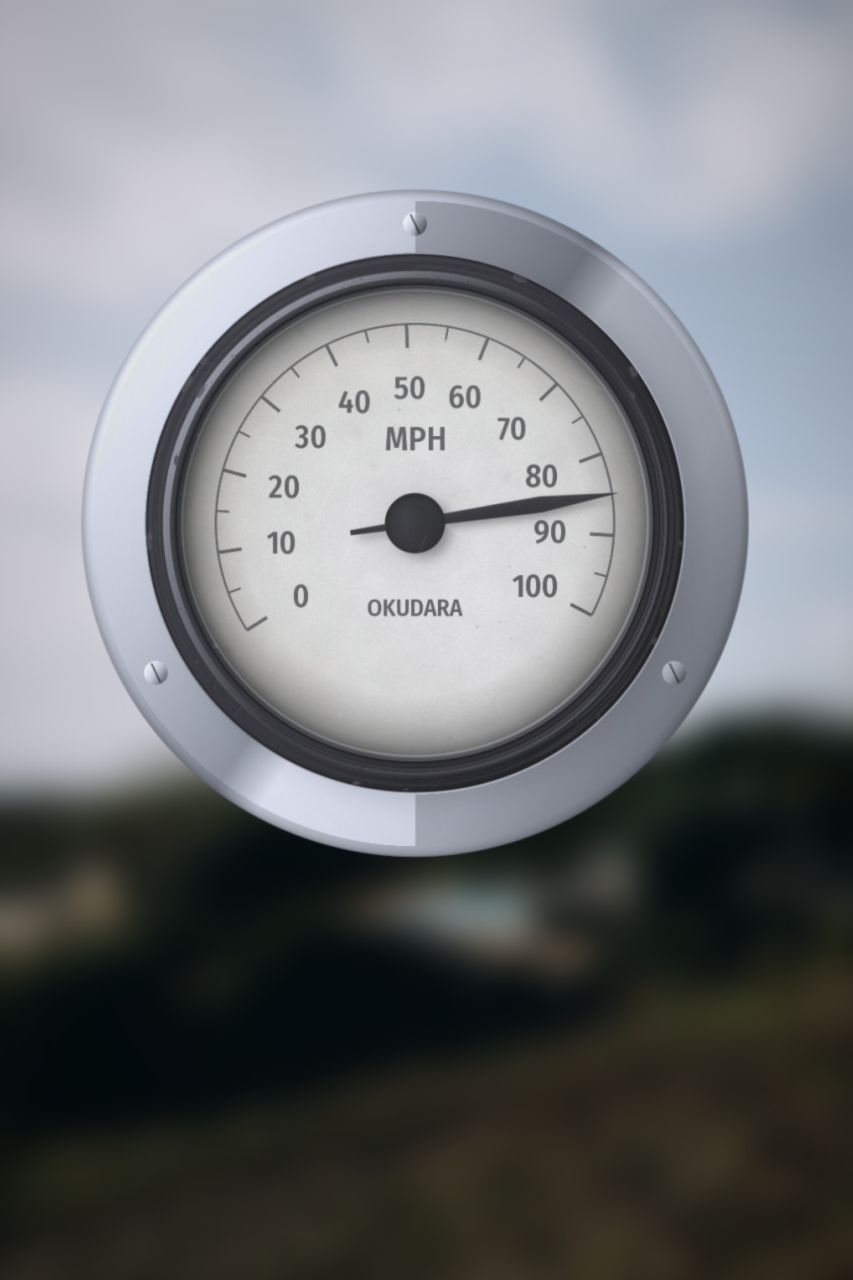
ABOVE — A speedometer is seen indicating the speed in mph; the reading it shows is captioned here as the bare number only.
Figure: 85
